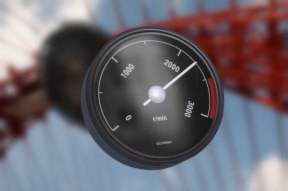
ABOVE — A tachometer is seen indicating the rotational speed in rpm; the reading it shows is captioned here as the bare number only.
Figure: 2250
